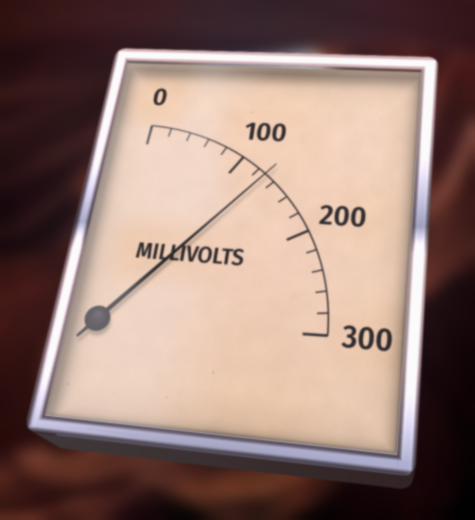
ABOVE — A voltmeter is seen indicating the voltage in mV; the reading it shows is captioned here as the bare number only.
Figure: 130
